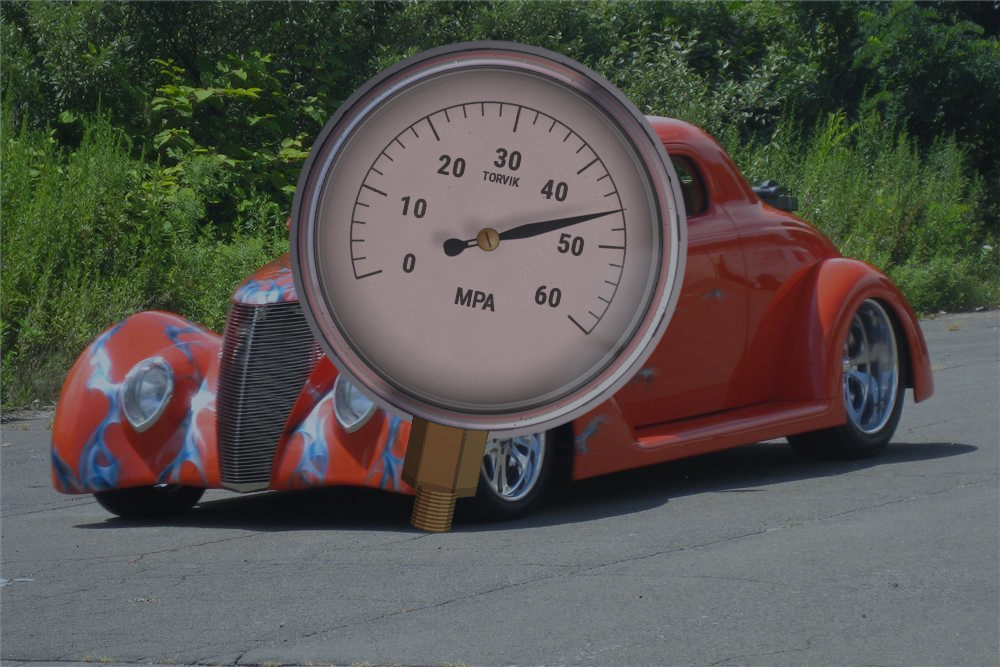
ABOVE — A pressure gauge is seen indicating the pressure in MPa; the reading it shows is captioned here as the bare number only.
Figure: 46
